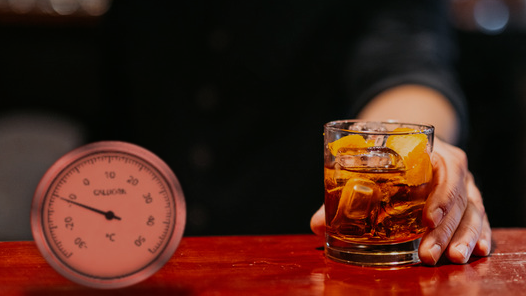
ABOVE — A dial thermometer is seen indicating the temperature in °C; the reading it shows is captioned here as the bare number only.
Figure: -10
